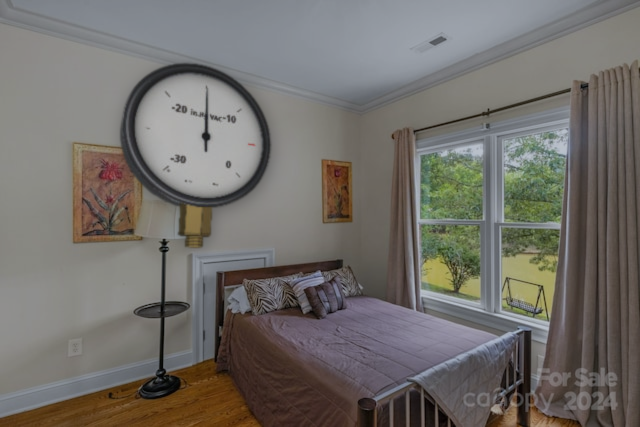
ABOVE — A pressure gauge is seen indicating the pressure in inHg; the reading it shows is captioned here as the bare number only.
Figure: -15
